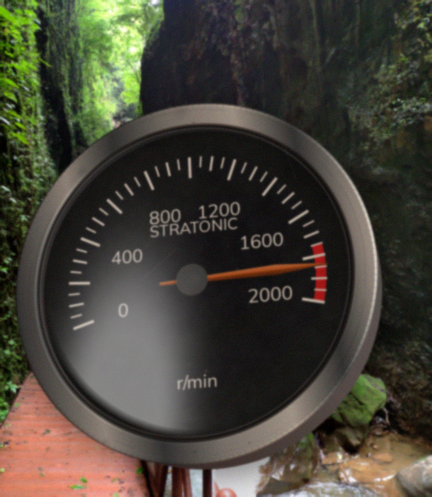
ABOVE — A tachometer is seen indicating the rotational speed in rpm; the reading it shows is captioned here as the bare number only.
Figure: 1850
